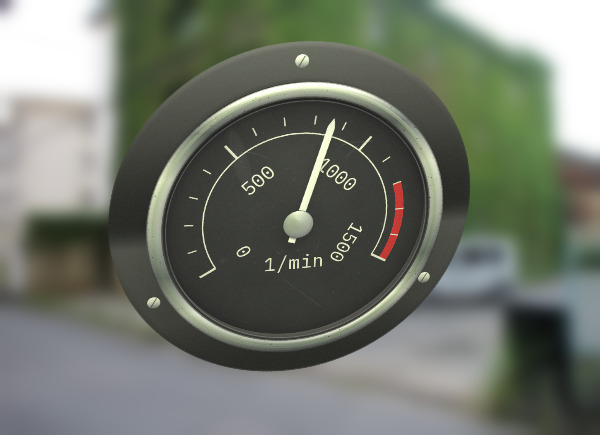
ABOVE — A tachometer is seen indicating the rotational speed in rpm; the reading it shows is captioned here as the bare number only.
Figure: 850
